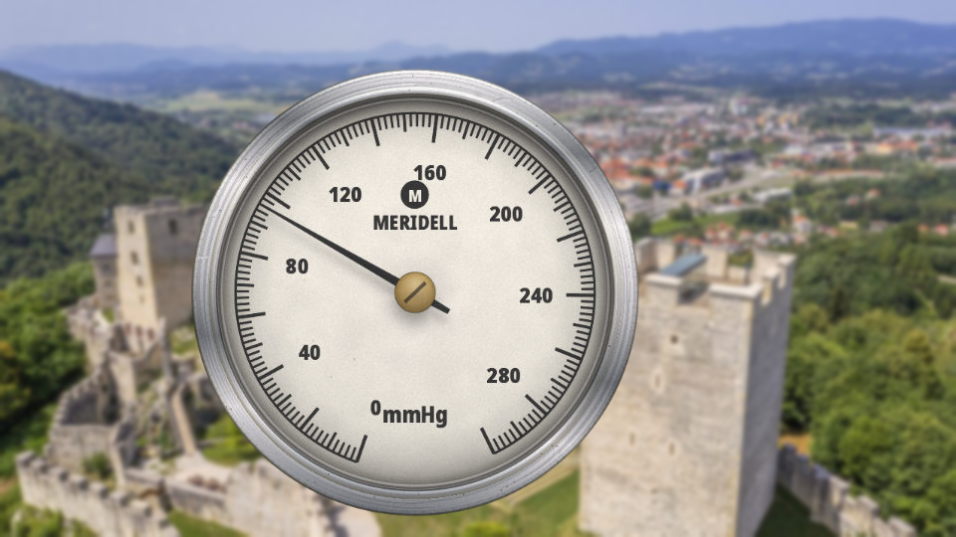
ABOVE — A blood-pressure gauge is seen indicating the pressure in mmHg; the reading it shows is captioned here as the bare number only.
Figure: 96
